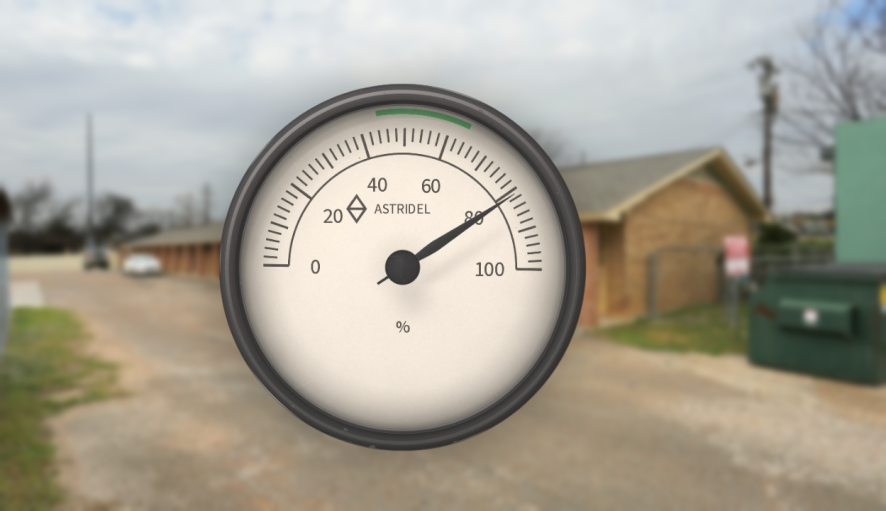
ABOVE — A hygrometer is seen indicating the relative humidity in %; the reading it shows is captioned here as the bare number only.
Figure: 81
